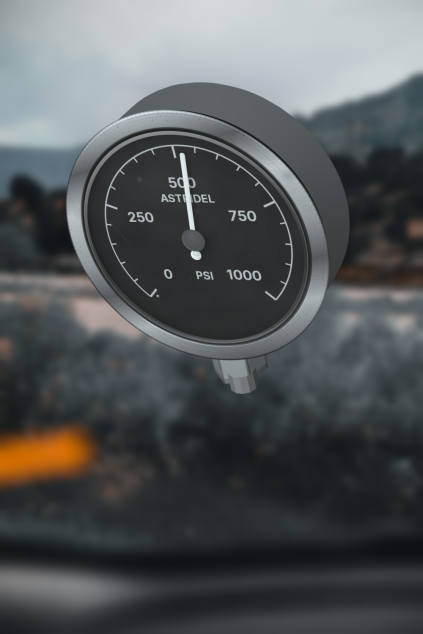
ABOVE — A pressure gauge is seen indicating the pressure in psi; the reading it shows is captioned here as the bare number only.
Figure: 525
